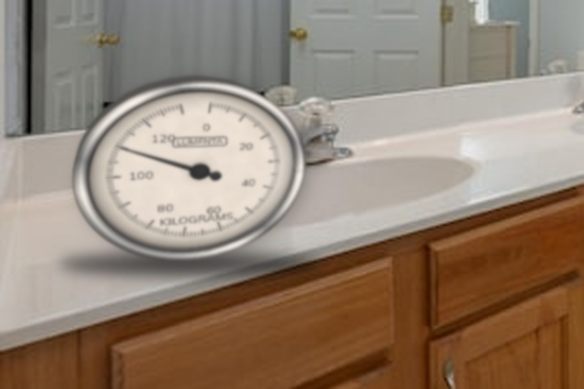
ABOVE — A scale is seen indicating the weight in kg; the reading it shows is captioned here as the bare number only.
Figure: 110
